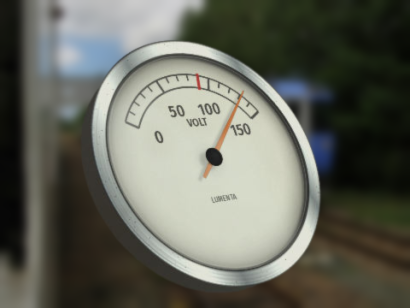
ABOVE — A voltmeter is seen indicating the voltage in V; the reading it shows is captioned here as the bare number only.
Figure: 130
